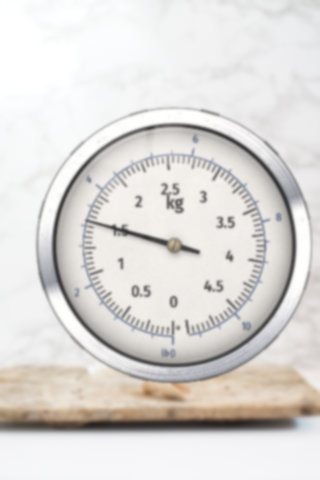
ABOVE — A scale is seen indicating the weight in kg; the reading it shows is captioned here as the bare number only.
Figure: 1.5
